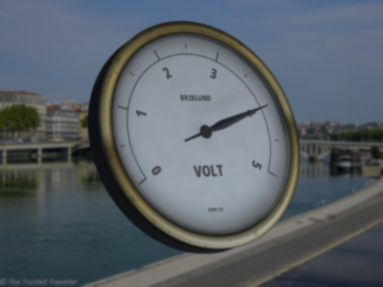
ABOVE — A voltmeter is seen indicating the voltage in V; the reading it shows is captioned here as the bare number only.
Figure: 4
